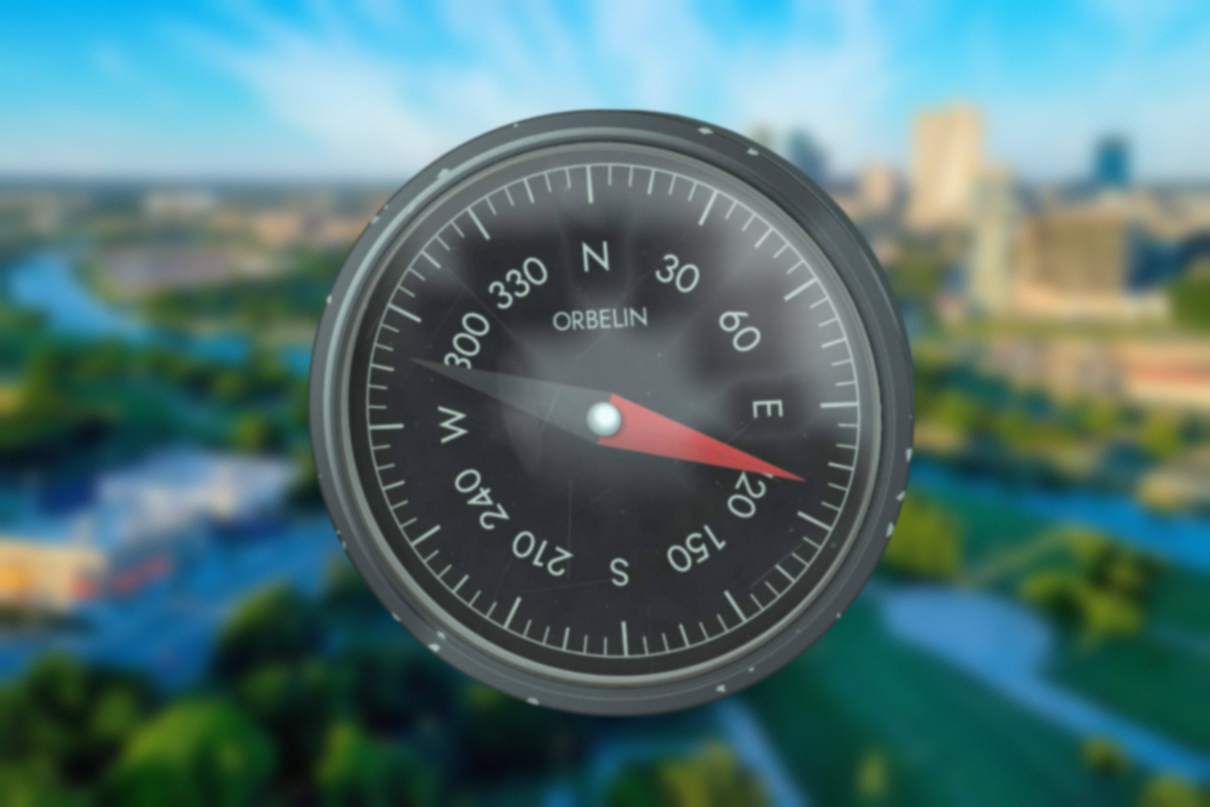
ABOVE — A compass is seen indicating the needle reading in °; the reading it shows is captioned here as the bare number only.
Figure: 110
